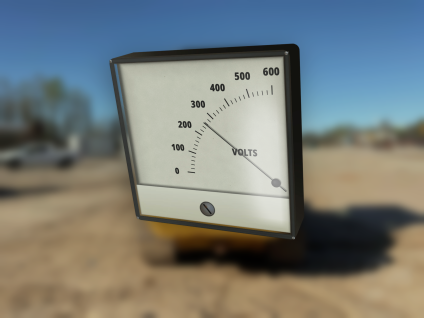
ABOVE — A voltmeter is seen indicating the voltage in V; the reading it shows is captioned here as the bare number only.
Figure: 260
